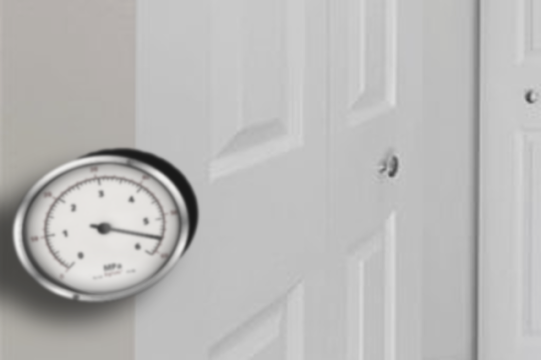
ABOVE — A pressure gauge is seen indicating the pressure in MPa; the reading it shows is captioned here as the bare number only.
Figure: 5.5
